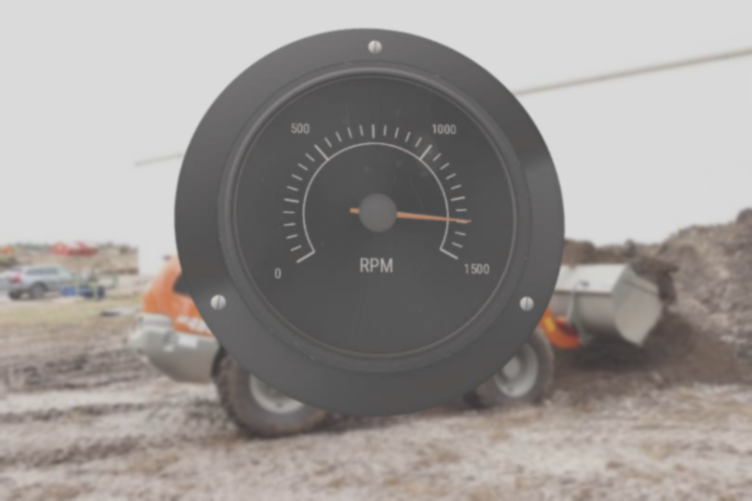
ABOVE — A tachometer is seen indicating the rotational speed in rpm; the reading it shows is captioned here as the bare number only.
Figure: 1350
